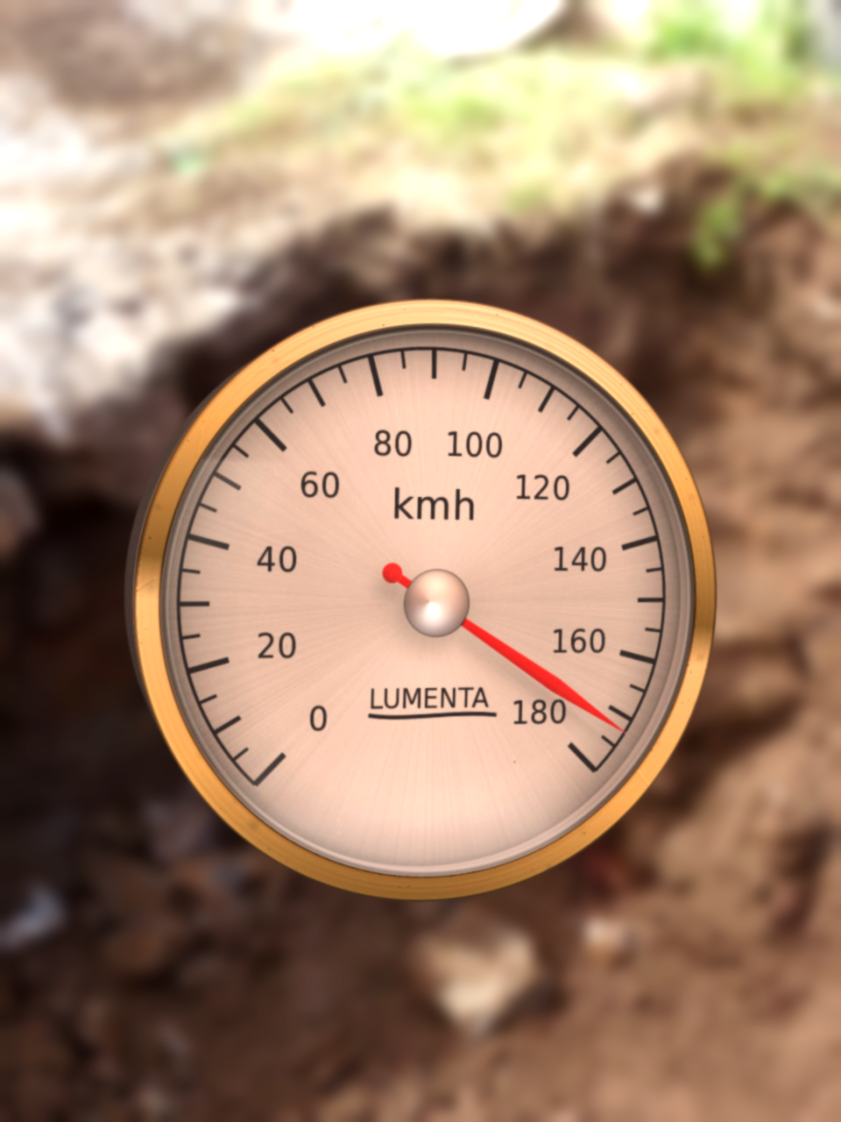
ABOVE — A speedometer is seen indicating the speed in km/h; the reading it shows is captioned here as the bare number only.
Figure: 172.5
